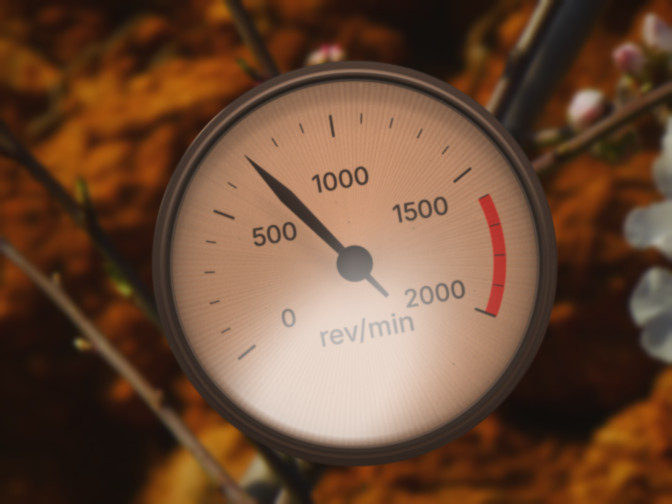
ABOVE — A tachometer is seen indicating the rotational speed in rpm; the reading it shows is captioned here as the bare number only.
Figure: 700
